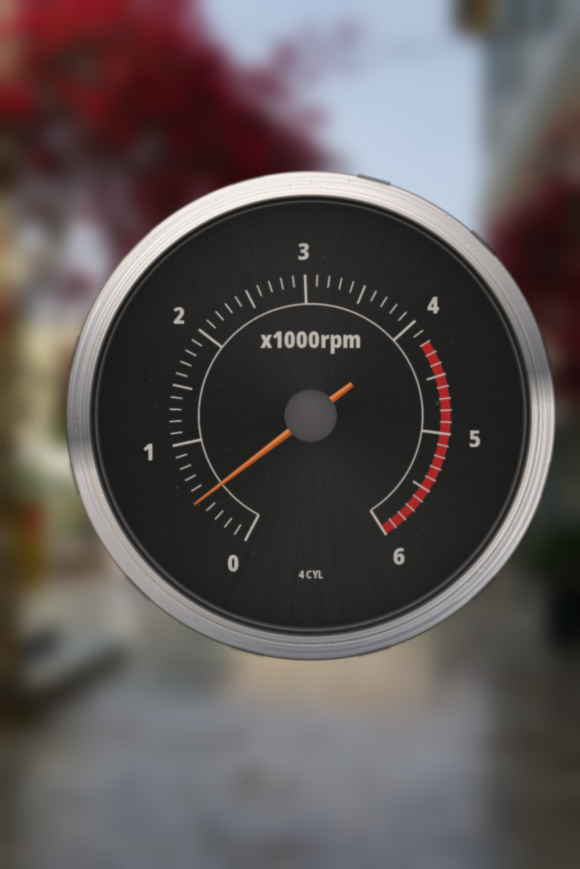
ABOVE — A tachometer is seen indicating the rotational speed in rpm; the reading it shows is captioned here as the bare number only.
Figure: 500
